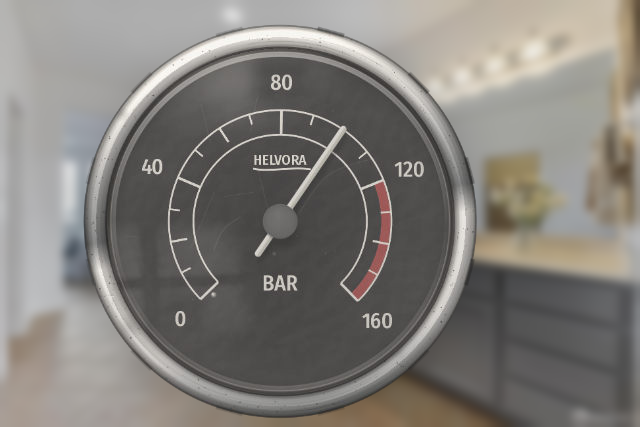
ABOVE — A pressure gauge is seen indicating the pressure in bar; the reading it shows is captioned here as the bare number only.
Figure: 100
